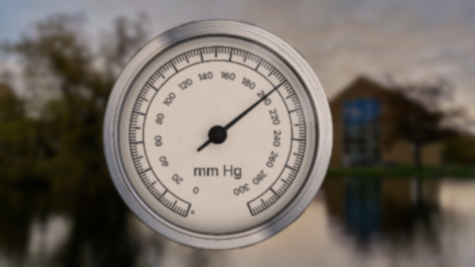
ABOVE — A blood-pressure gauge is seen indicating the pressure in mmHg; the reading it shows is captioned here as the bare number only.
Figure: 200
